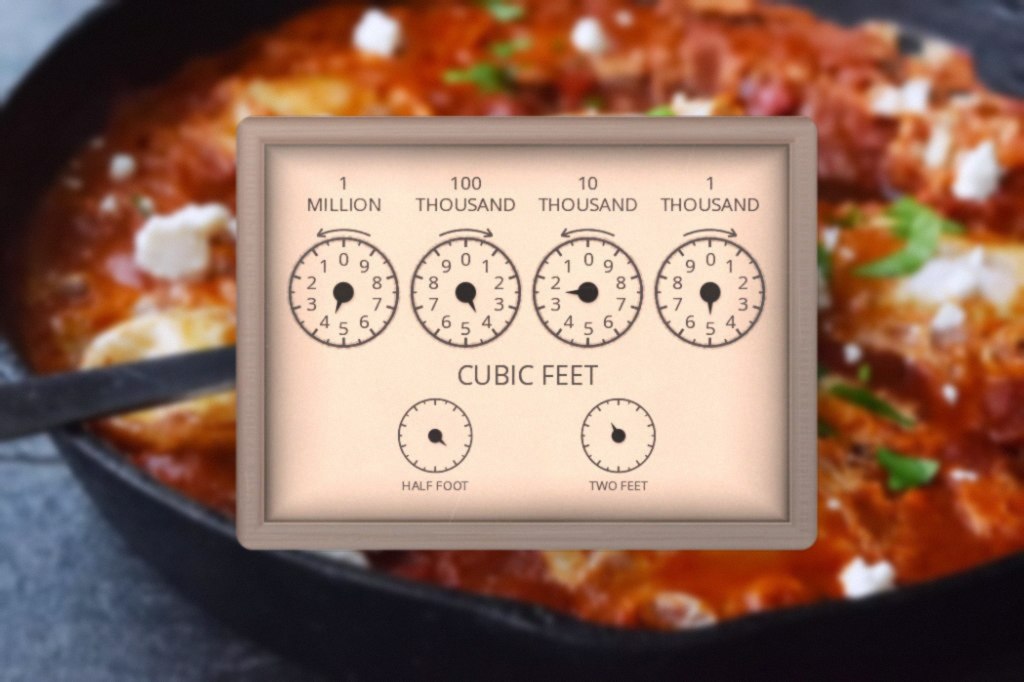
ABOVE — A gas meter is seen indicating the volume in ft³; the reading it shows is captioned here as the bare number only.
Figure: 442500
